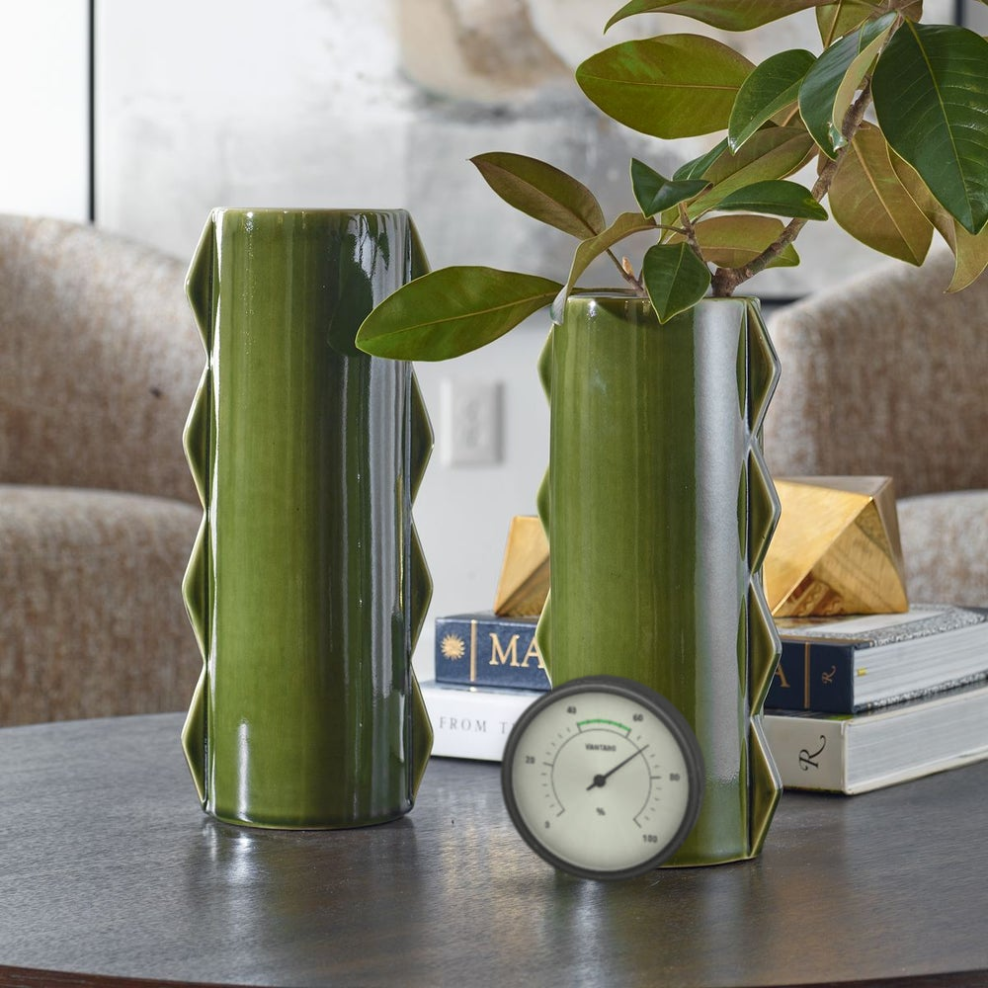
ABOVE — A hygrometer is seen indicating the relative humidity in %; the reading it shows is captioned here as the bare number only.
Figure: 68
